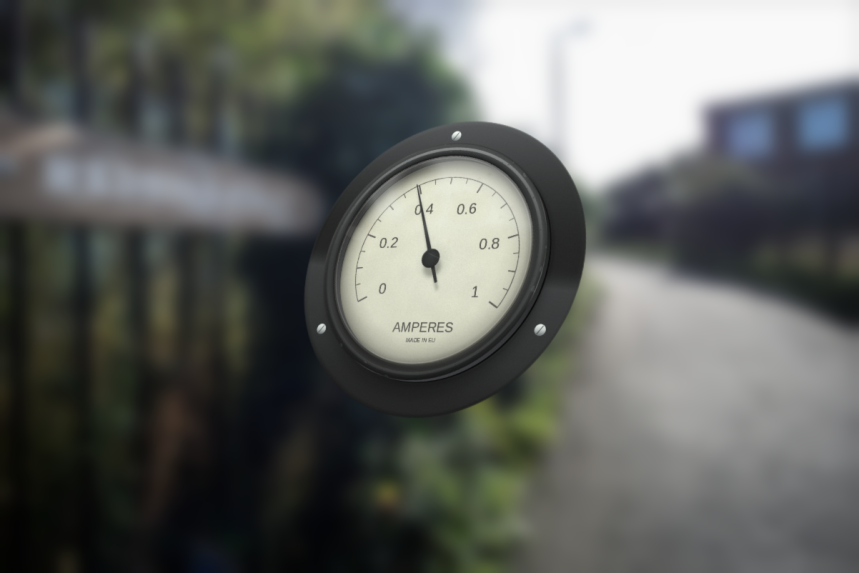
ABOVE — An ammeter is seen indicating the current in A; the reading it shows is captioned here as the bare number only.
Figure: 0.4
